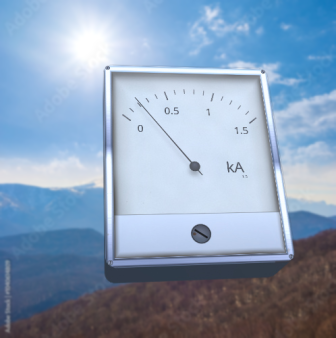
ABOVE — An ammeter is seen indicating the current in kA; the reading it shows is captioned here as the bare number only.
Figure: 0.2
